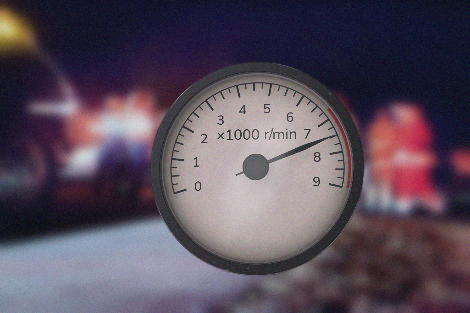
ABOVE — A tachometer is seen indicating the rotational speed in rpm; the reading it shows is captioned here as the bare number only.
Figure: 7500
